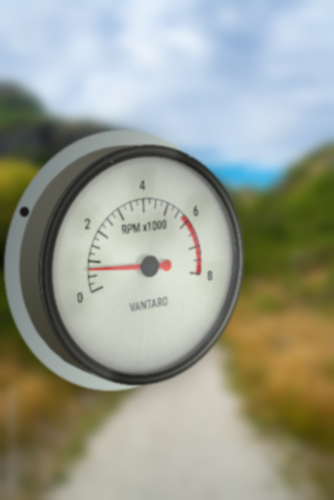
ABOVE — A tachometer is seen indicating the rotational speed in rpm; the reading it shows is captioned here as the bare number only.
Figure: 750
